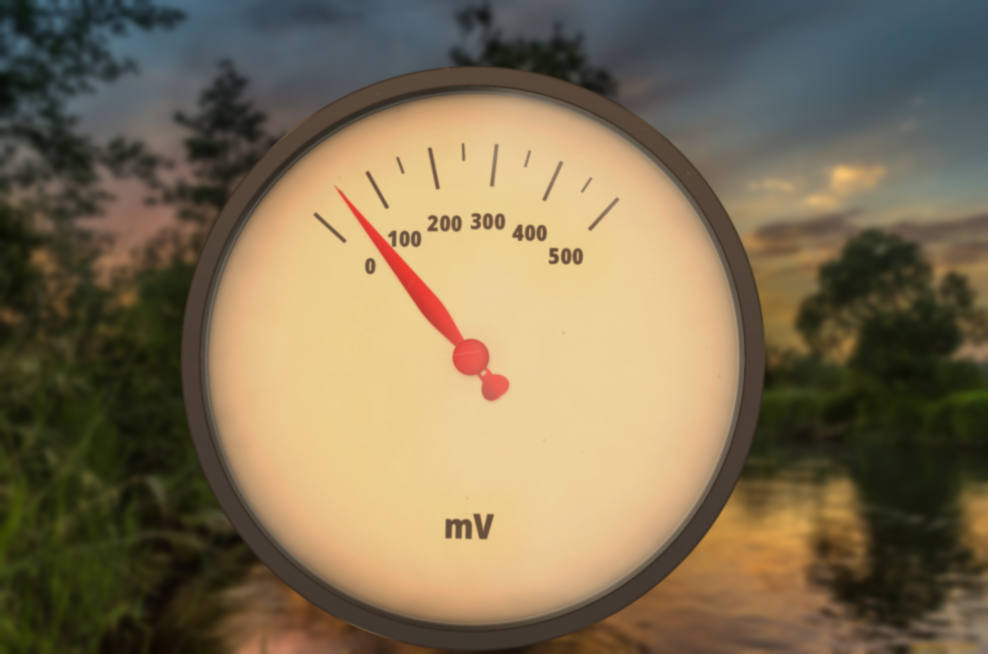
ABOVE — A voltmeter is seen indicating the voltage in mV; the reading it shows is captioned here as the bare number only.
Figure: 50
